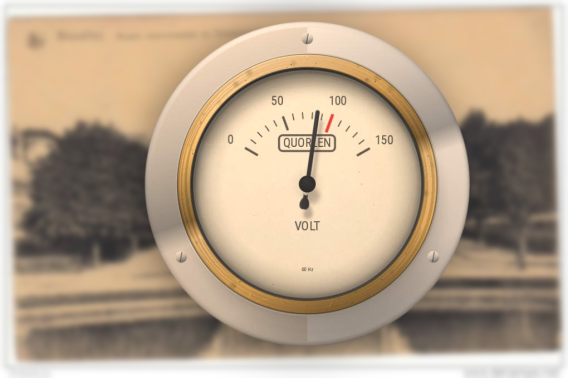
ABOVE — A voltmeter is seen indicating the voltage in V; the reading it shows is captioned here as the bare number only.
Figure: 85
